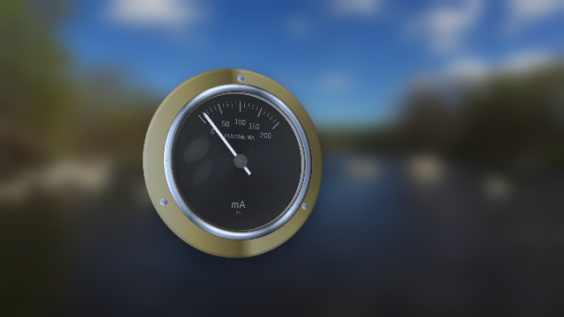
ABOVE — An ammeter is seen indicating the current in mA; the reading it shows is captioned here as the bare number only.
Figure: 10
